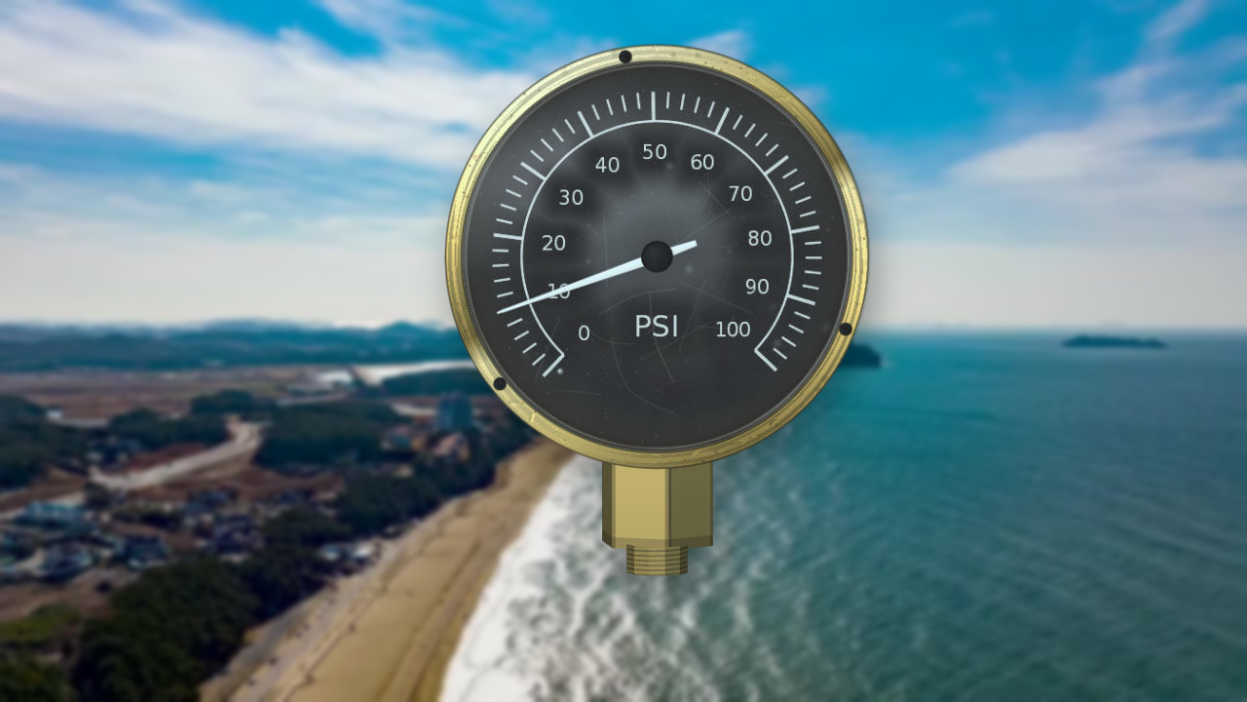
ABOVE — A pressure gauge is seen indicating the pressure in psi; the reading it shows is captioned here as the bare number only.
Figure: 10
